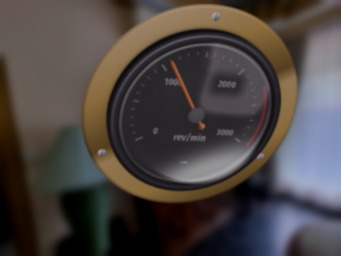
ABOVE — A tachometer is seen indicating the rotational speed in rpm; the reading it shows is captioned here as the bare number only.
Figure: 1100
